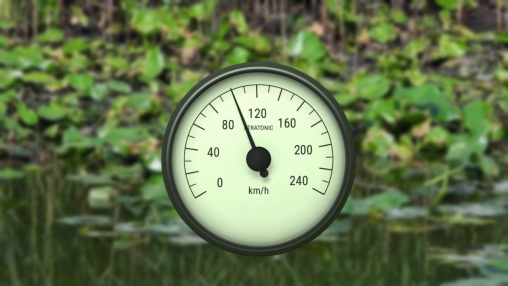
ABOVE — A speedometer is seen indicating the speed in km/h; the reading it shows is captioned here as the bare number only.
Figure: 100
